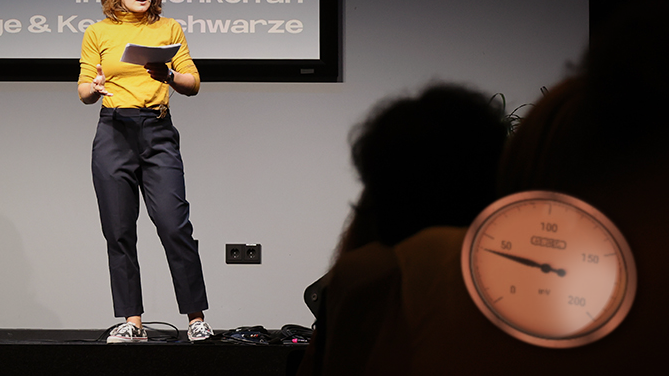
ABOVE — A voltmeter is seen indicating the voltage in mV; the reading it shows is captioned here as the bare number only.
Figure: 40
